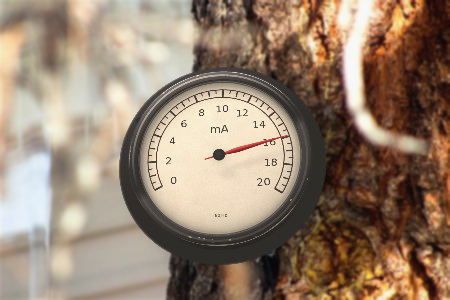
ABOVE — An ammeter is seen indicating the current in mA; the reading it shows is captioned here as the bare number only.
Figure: 16
